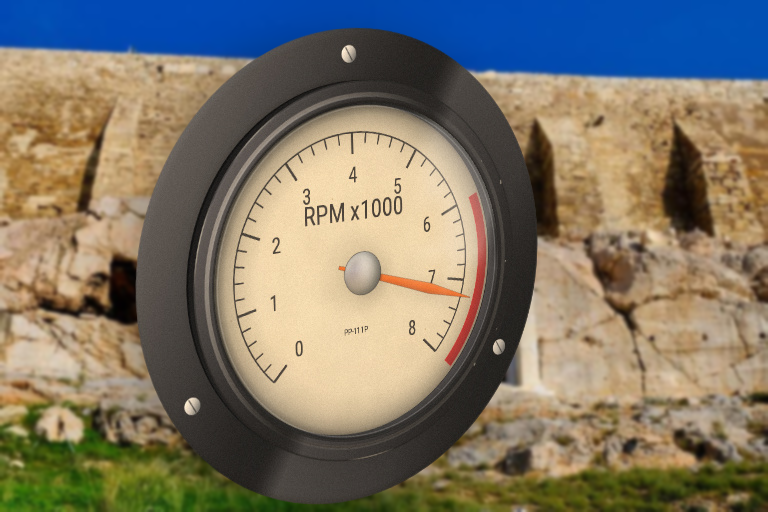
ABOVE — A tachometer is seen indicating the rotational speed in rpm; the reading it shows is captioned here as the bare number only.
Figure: 7200
